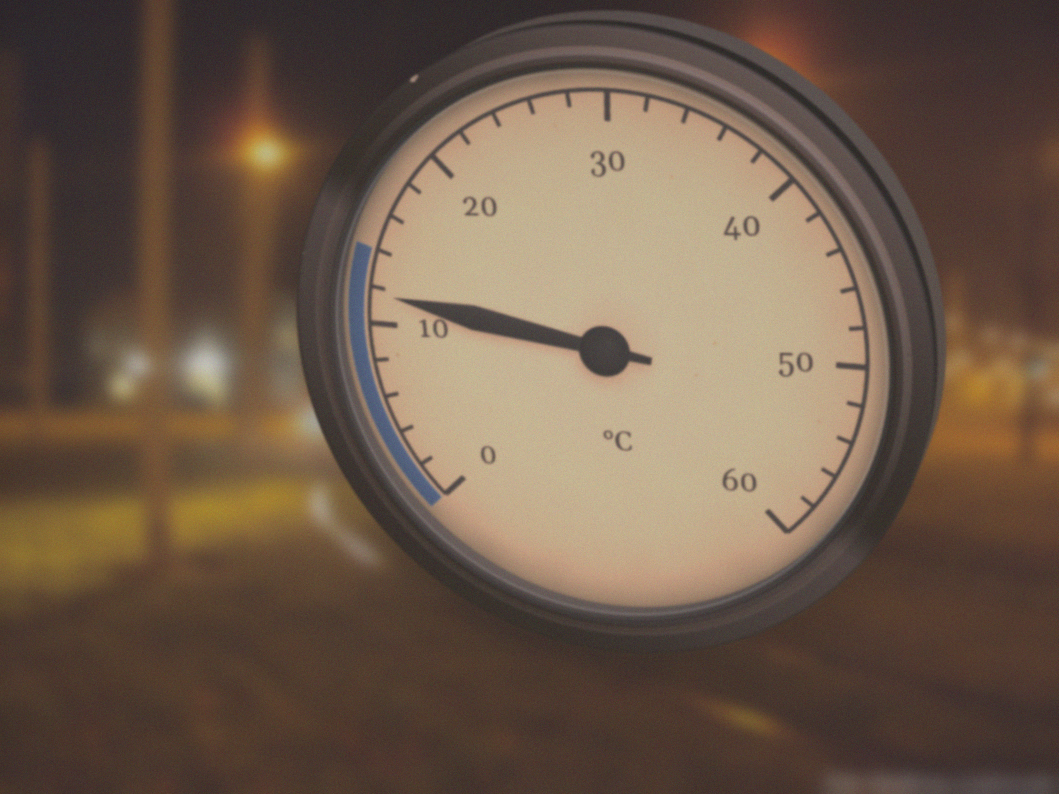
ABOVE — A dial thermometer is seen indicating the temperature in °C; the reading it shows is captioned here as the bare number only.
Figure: 12
